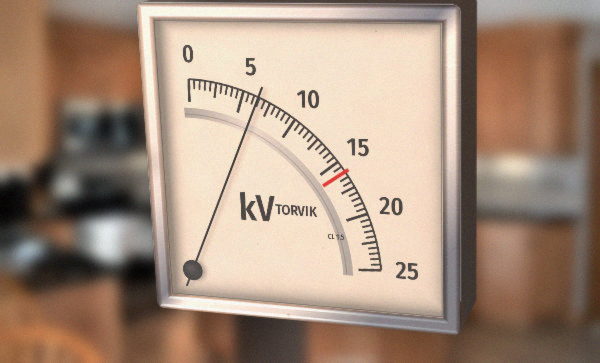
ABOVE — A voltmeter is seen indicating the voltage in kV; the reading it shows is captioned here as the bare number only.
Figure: 6.5
